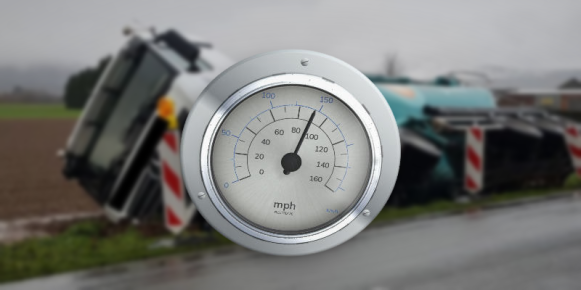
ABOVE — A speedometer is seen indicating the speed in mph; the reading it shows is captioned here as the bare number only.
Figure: 90
